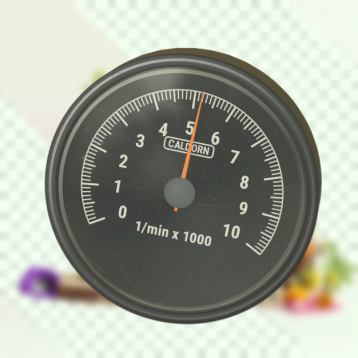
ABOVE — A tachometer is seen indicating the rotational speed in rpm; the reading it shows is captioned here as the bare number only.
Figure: 5200
